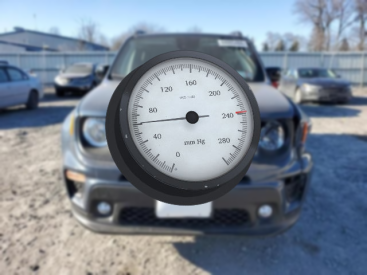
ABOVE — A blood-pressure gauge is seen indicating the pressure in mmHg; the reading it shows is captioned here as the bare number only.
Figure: 60
